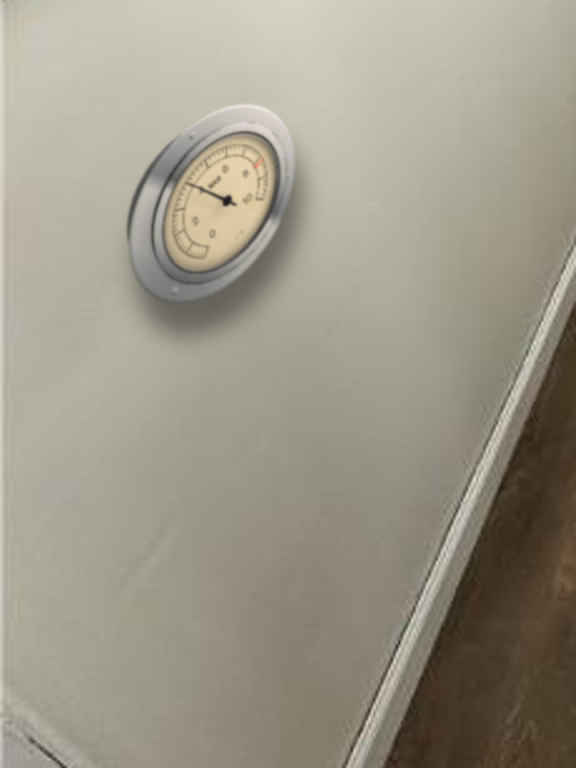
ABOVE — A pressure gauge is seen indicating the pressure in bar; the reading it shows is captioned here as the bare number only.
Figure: 4
